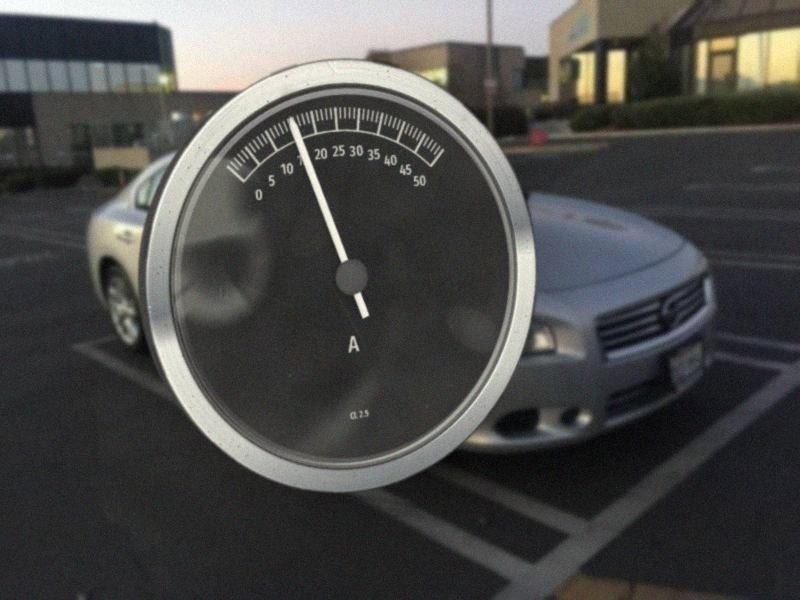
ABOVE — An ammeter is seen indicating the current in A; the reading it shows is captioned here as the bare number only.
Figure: 15
